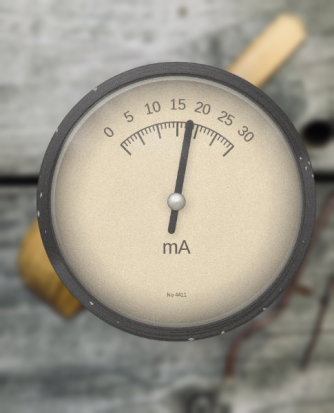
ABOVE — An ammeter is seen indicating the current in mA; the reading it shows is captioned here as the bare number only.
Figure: 18
